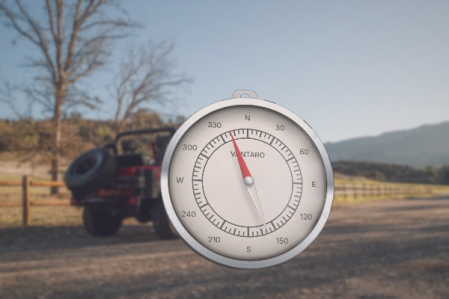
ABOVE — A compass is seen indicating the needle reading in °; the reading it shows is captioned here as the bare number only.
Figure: 340
